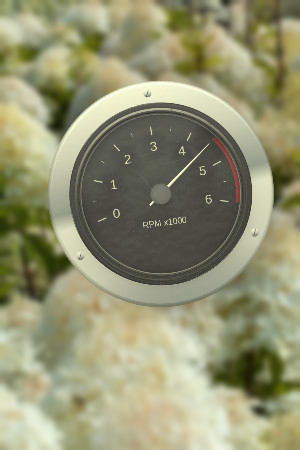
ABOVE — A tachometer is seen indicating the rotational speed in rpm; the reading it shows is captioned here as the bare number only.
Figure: 4500
